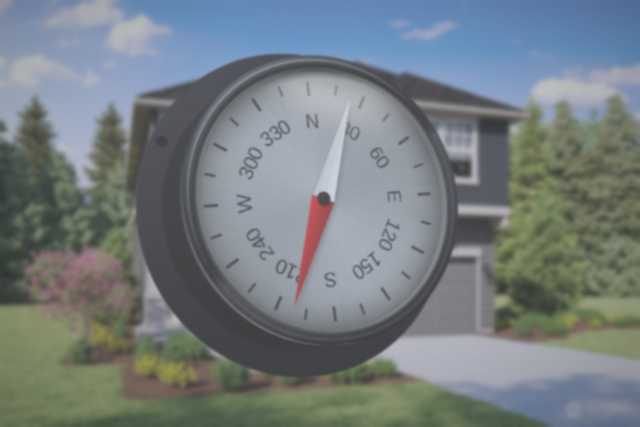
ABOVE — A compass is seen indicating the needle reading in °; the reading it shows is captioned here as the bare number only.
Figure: 202.5
